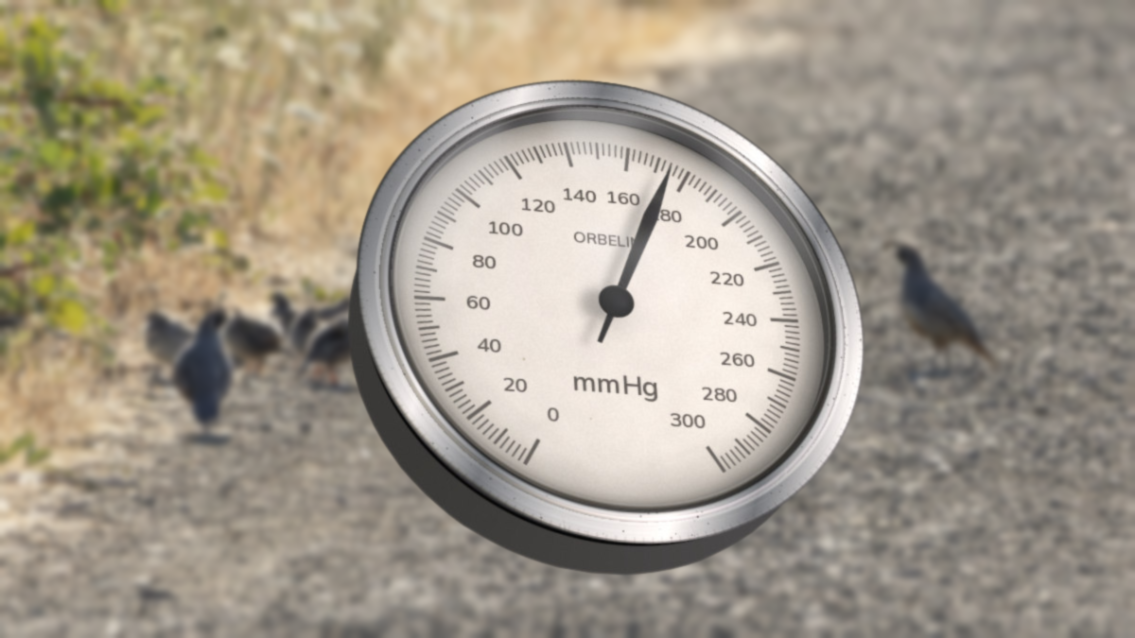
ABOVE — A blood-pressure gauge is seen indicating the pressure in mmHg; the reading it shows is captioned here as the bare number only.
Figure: 174
